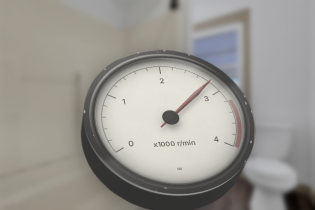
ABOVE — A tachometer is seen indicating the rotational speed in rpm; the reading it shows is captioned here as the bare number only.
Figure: 2800
